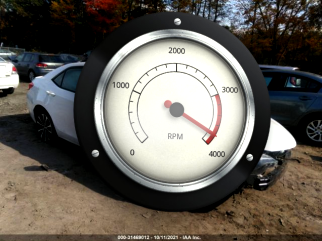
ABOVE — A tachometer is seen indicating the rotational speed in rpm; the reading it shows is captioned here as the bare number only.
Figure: 3800
